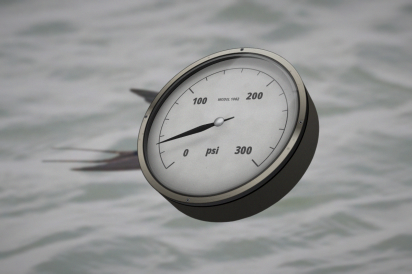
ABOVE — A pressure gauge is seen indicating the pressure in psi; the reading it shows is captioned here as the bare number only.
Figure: 30
